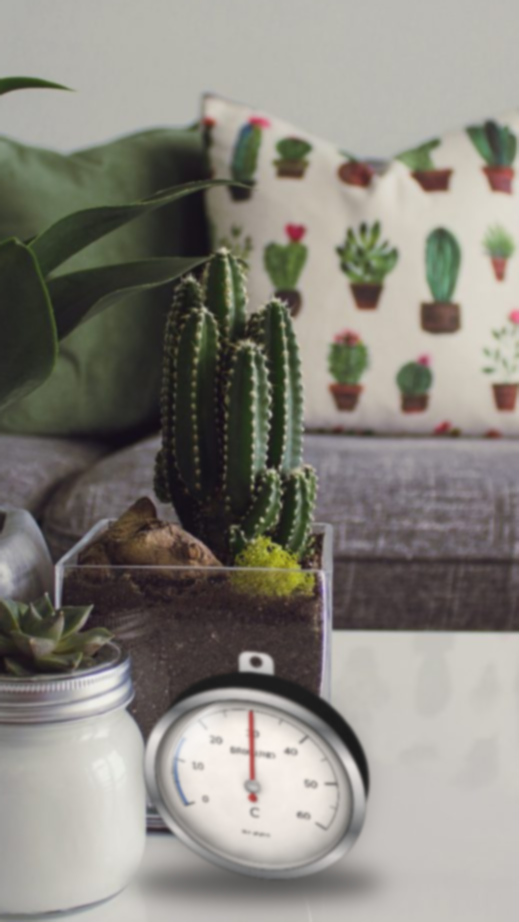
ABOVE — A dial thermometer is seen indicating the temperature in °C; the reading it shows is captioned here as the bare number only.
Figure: 30
